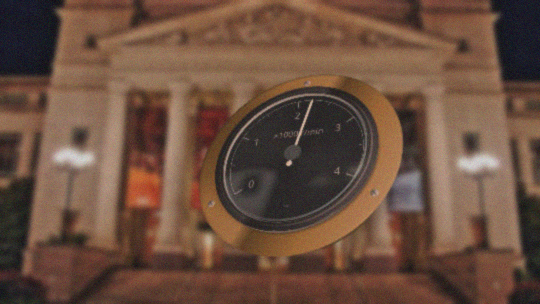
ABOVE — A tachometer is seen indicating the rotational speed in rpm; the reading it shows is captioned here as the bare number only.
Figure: 2250
